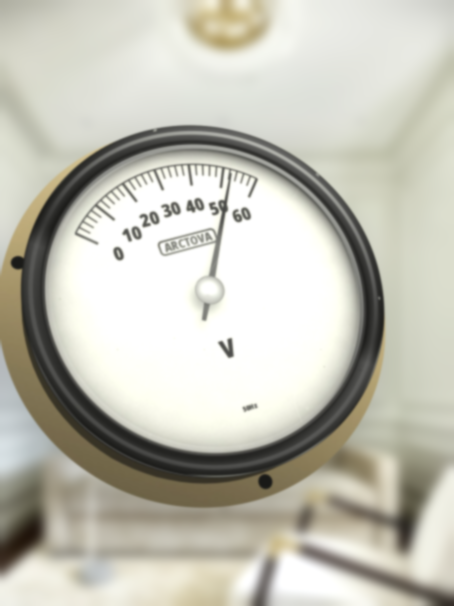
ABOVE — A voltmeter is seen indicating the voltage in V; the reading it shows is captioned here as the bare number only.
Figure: 52
